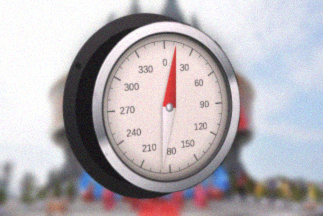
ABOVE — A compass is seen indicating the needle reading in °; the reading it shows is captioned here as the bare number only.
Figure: 10
